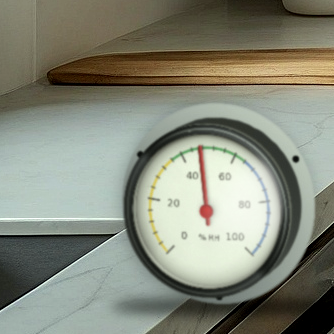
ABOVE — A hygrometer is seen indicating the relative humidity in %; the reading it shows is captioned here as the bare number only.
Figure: 48
